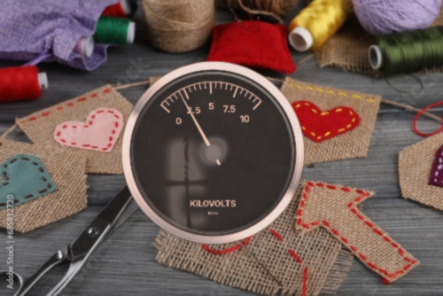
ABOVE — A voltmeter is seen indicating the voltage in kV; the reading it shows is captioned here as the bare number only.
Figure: 2
